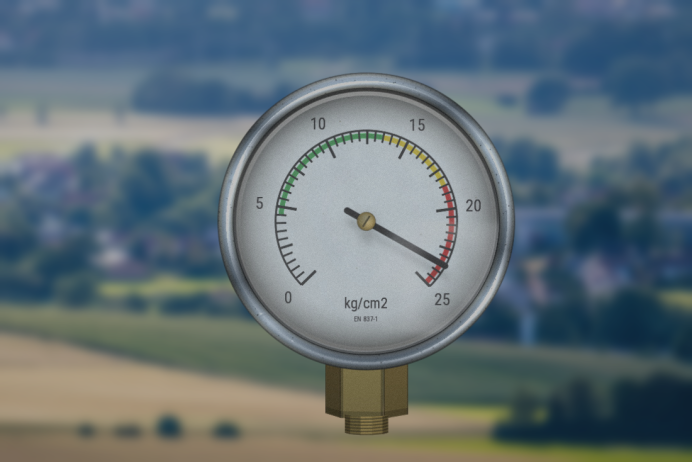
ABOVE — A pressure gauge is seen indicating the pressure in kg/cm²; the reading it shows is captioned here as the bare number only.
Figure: 23.5
